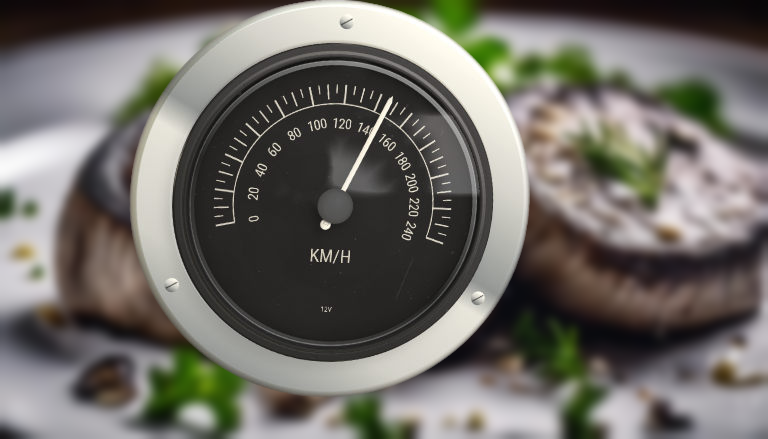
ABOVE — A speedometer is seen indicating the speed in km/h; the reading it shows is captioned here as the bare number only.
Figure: 145
